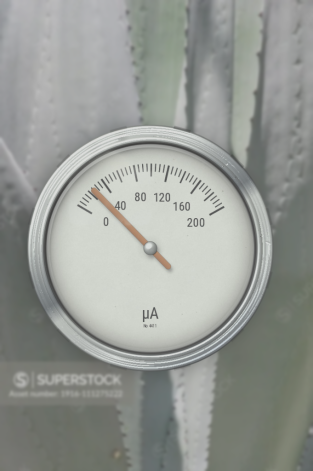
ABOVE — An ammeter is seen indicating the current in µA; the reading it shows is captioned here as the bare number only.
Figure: 25
